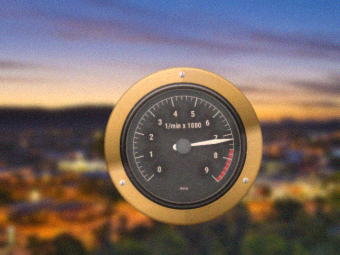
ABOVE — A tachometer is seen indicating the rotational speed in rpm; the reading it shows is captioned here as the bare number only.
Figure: 7200
